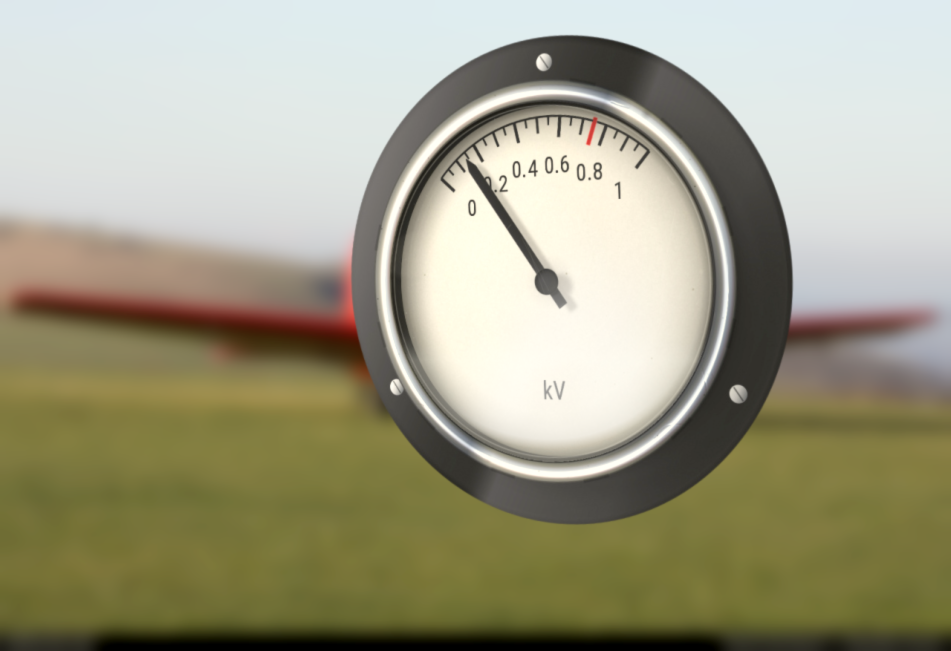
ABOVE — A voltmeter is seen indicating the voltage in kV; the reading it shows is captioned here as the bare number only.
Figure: 0.15
